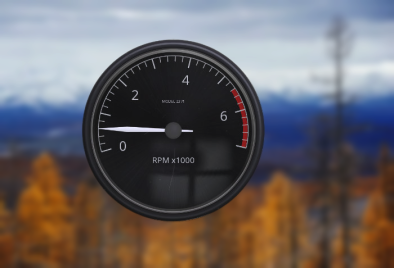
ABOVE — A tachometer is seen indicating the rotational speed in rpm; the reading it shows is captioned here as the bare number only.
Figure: 600
